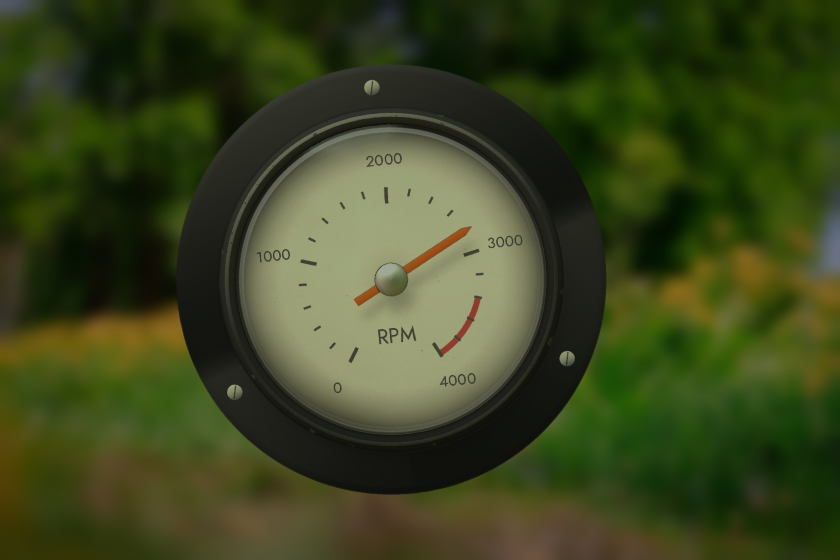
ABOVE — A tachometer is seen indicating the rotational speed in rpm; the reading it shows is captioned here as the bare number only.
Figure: 2800
